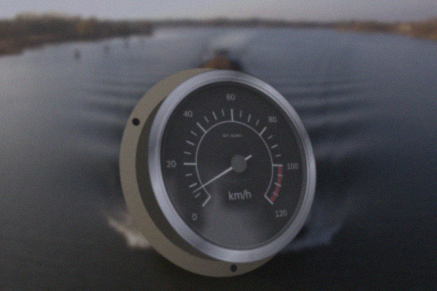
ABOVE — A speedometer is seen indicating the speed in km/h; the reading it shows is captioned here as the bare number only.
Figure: 7.5
